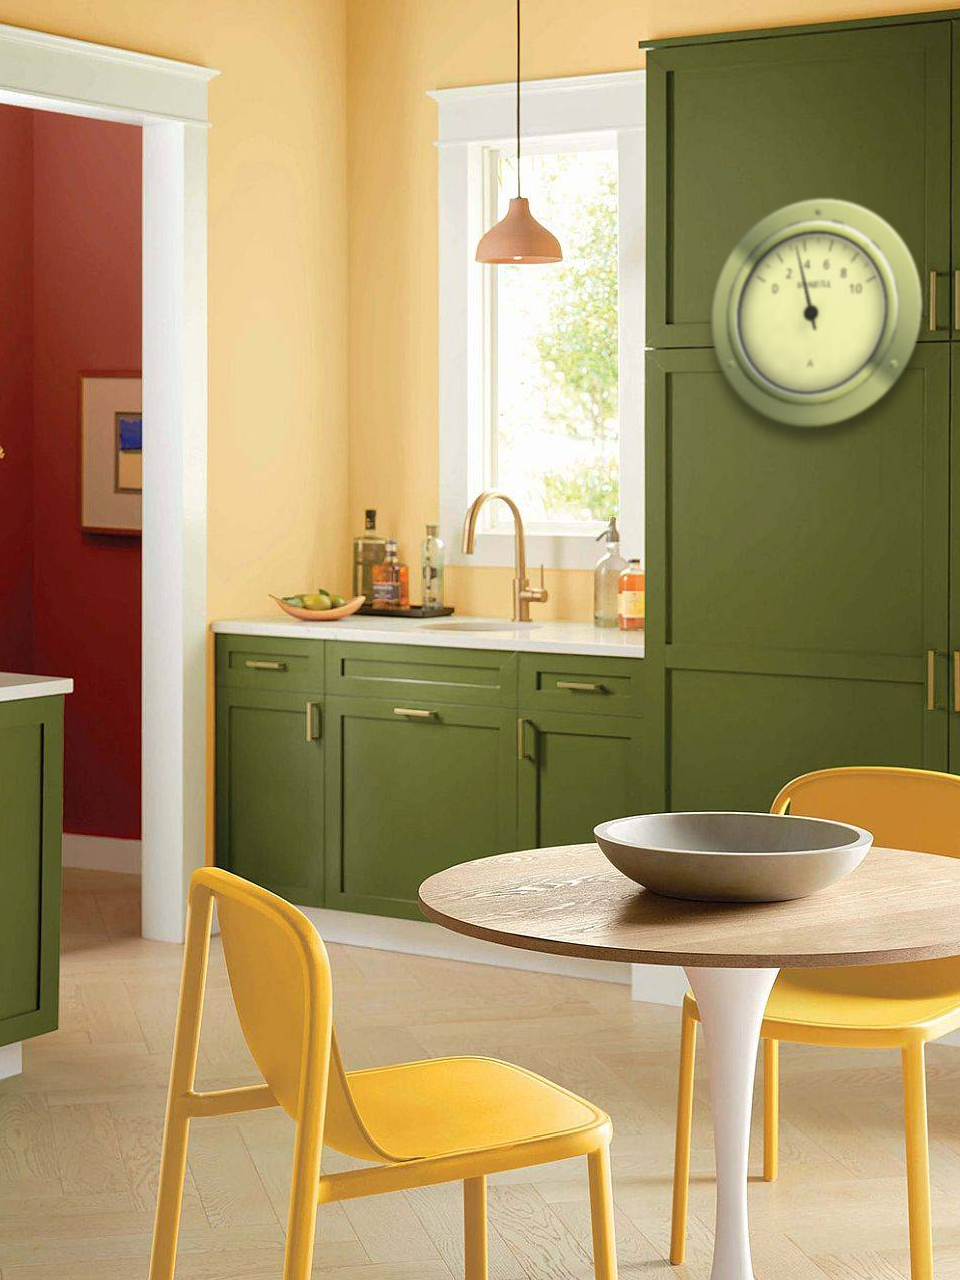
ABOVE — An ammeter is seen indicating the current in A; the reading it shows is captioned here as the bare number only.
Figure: 3.5
